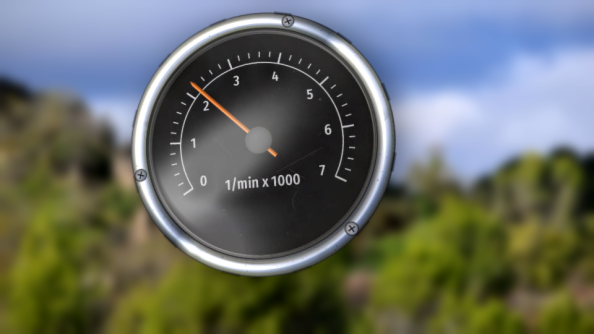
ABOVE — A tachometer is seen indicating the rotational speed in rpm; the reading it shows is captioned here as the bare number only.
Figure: 2200
